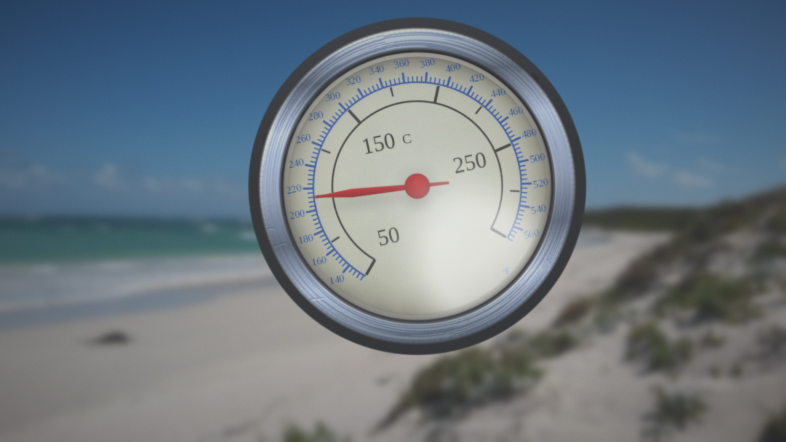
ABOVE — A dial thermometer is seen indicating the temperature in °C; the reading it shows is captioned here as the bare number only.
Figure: 100
